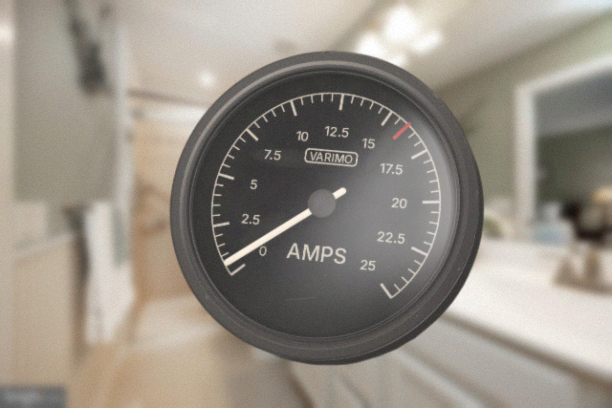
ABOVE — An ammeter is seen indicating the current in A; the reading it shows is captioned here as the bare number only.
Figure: 0.5
